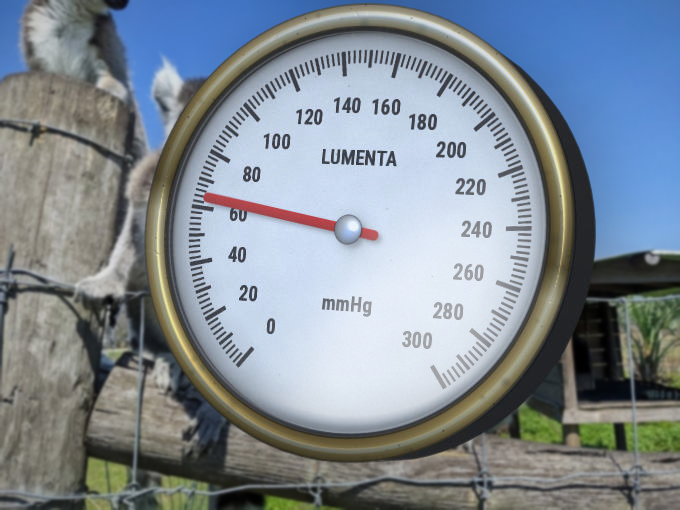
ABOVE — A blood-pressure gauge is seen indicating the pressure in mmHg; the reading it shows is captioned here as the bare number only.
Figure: 64
